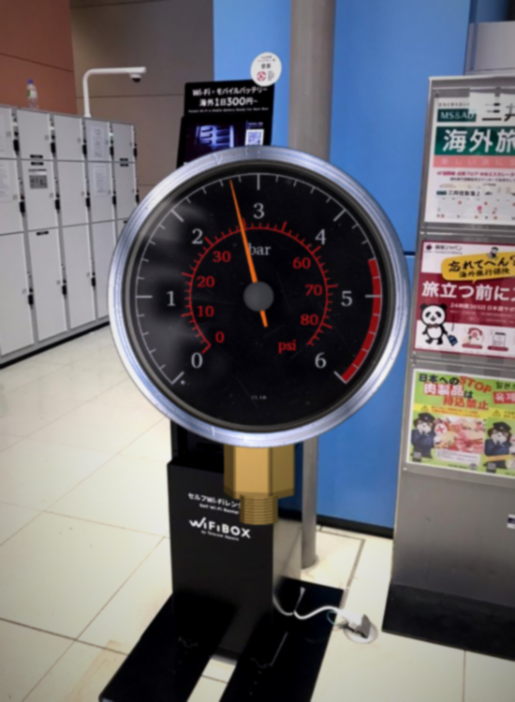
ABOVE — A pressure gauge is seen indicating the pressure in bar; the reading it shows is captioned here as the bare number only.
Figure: 2.7
